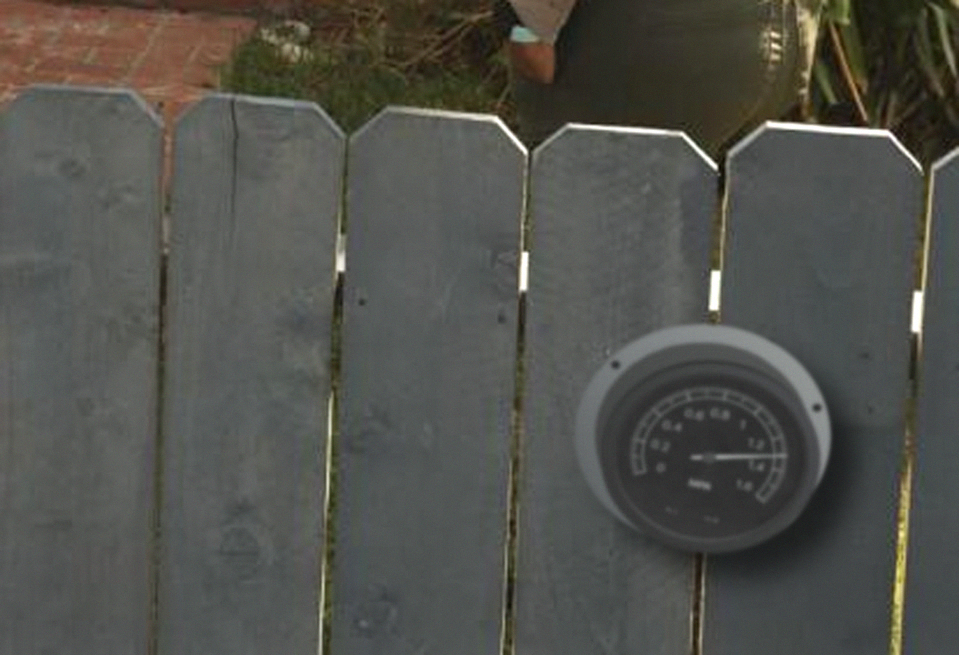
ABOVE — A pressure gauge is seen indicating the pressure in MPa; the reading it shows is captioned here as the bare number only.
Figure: 1.3
